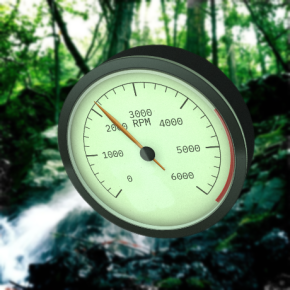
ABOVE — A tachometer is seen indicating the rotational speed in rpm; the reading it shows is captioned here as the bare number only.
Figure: 2200
